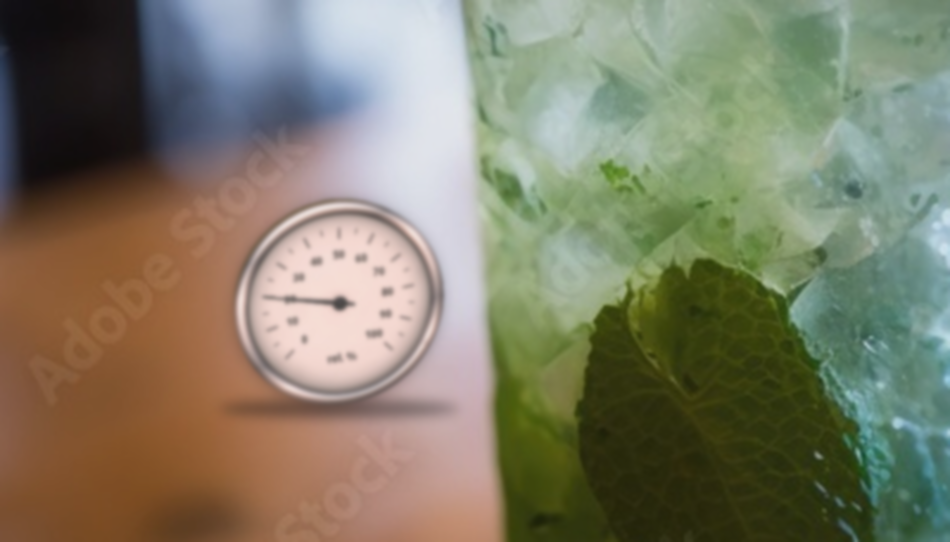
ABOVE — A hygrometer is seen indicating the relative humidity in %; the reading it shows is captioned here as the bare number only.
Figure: 20
